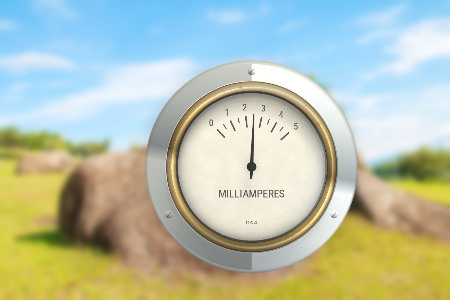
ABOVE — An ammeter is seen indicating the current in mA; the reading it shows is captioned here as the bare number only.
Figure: 2.5
